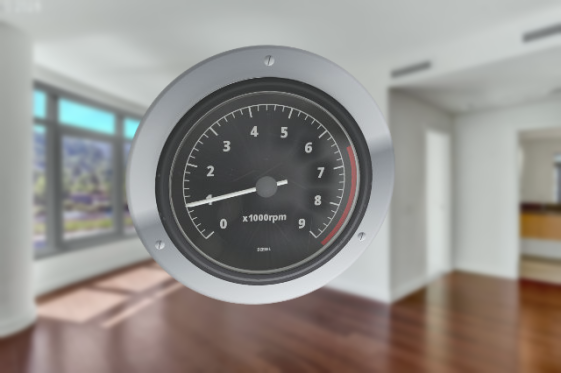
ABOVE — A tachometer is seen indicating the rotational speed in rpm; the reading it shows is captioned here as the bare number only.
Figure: 1000
